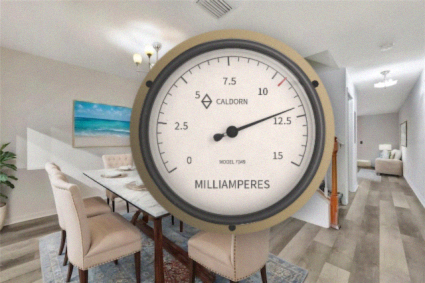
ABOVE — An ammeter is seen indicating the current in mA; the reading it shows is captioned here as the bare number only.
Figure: 12
